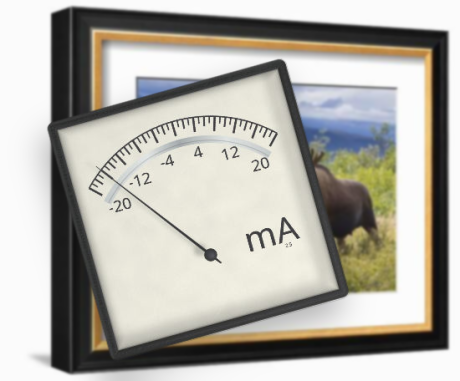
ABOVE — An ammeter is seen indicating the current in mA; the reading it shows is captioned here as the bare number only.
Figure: -16
